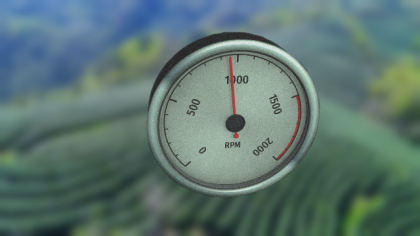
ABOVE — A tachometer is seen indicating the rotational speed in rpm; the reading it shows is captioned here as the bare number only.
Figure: 950
